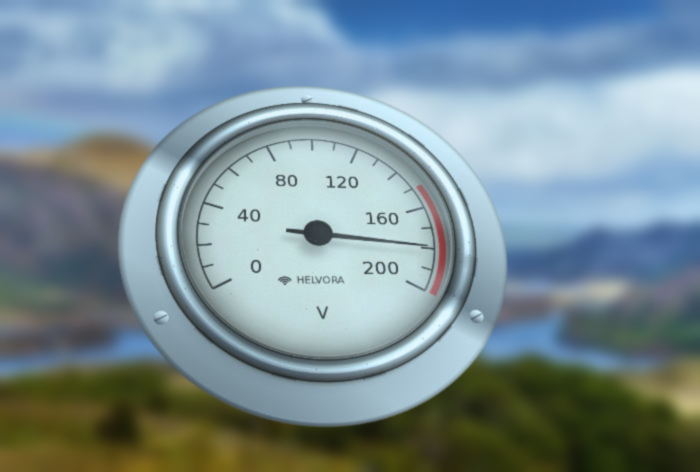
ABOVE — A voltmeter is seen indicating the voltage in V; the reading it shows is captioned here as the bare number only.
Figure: 180
